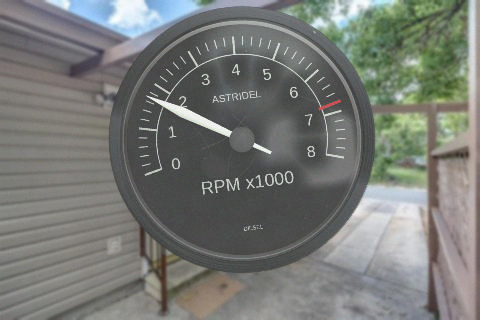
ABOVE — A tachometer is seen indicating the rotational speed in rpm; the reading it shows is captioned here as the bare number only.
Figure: 1700
